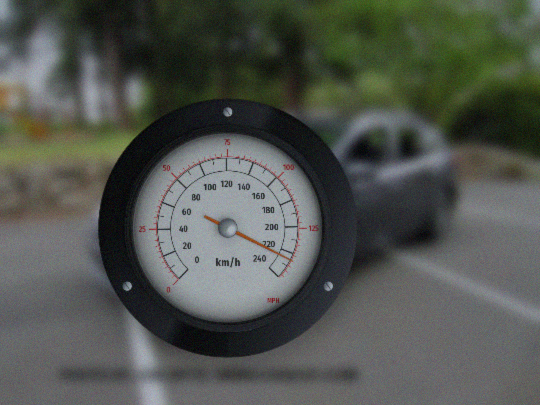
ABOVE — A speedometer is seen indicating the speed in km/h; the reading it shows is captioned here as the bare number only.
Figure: 225
